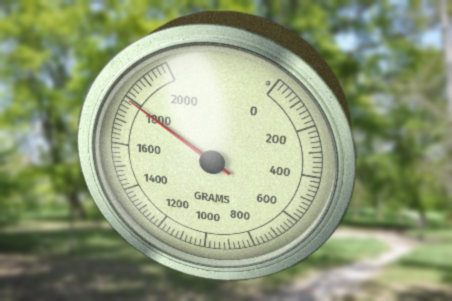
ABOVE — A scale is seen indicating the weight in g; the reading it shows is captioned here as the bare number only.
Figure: 1800
